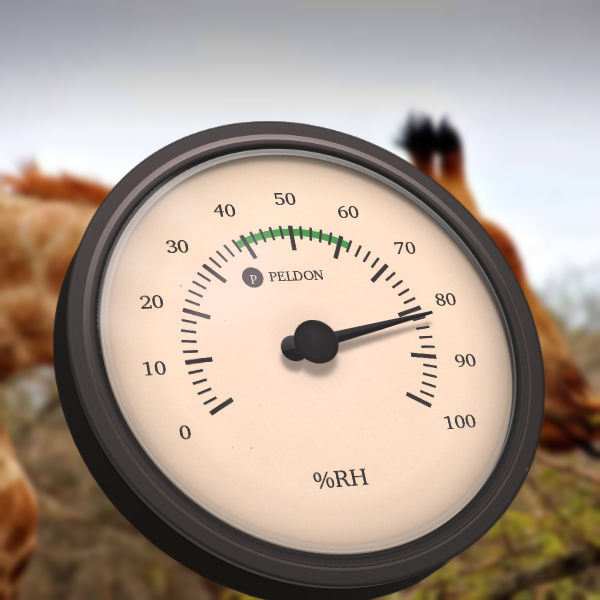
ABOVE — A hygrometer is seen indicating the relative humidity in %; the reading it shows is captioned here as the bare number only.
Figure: 82
